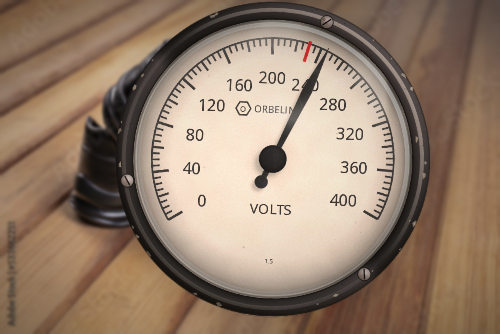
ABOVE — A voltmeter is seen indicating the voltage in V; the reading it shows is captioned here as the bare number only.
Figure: 245
